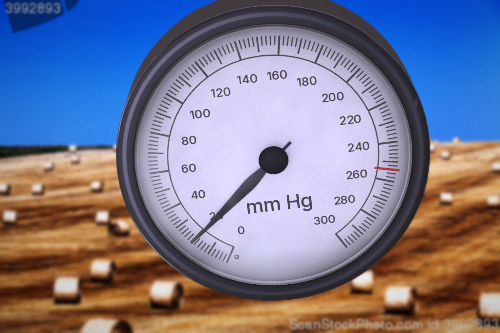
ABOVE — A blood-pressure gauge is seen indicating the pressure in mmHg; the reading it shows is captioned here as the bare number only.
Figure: 20
